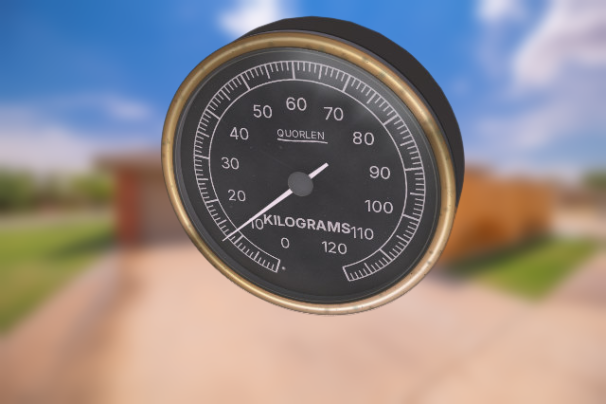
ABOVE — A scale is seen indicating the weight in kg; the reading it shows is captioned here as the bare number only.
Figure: 12
